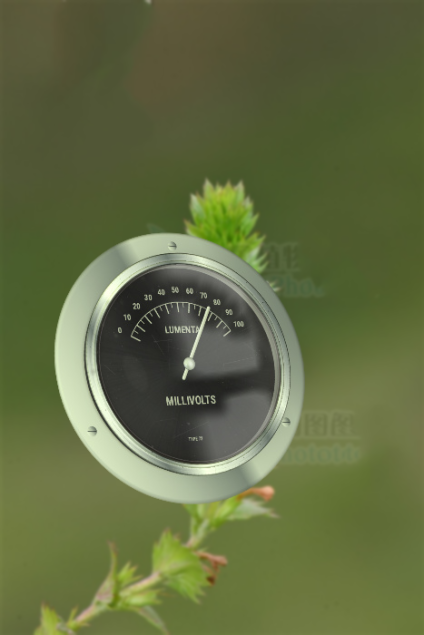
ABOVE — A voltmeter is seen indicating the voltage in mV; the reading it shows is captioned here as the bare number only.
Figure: 75
